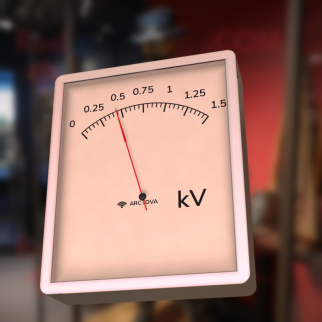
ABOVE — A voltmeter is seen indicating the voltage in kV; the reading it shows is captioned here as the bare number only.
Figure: 0.45
